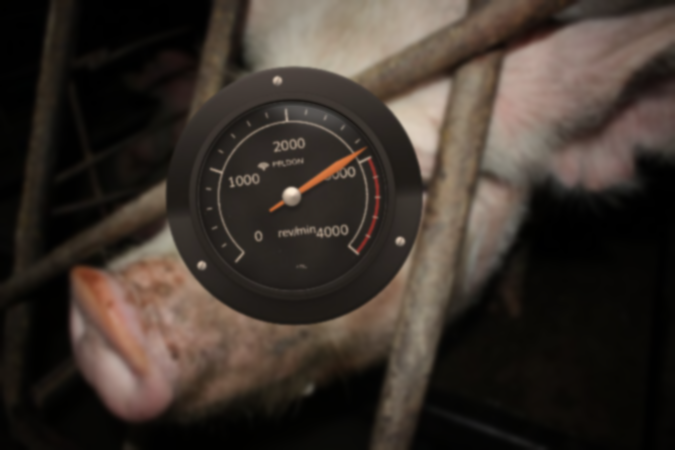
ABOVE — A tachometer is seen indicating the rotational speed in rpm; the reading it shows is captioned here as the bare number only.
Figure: 2900
